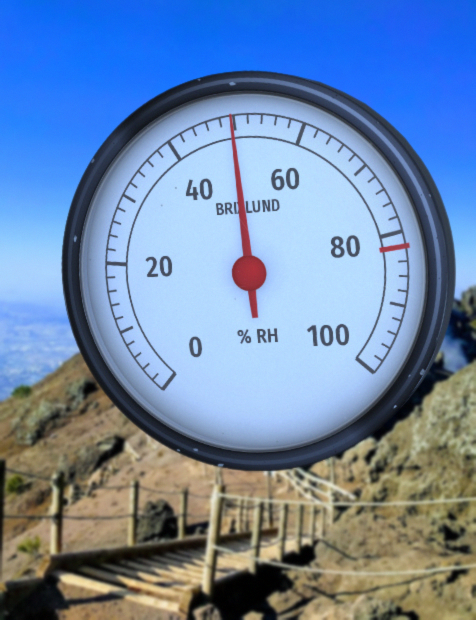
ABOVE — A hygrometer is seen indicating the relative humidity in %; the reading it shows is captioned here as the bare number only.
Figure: 50
